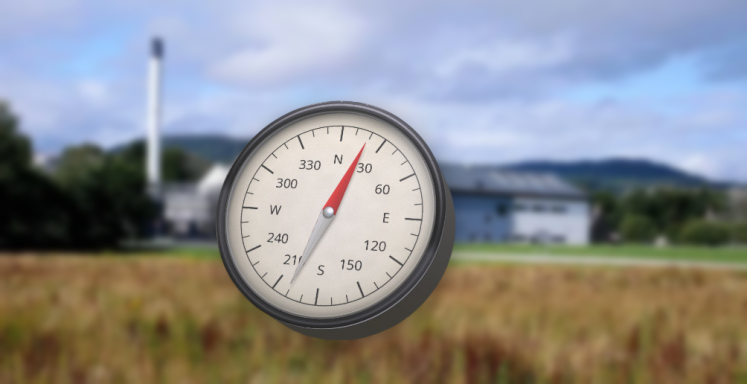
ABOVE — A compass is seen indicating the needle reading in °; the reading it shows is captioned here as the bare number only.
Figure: 20
